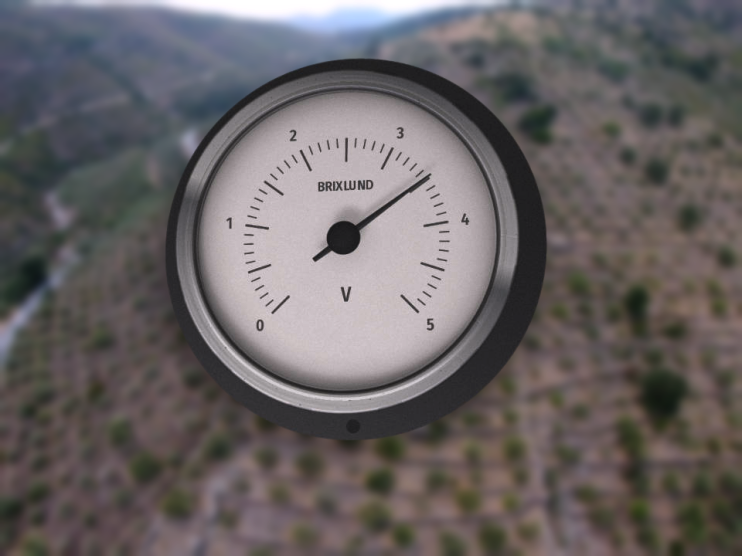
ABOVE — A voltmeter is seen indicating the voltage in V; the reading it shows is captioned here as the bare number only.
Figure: 3.5
